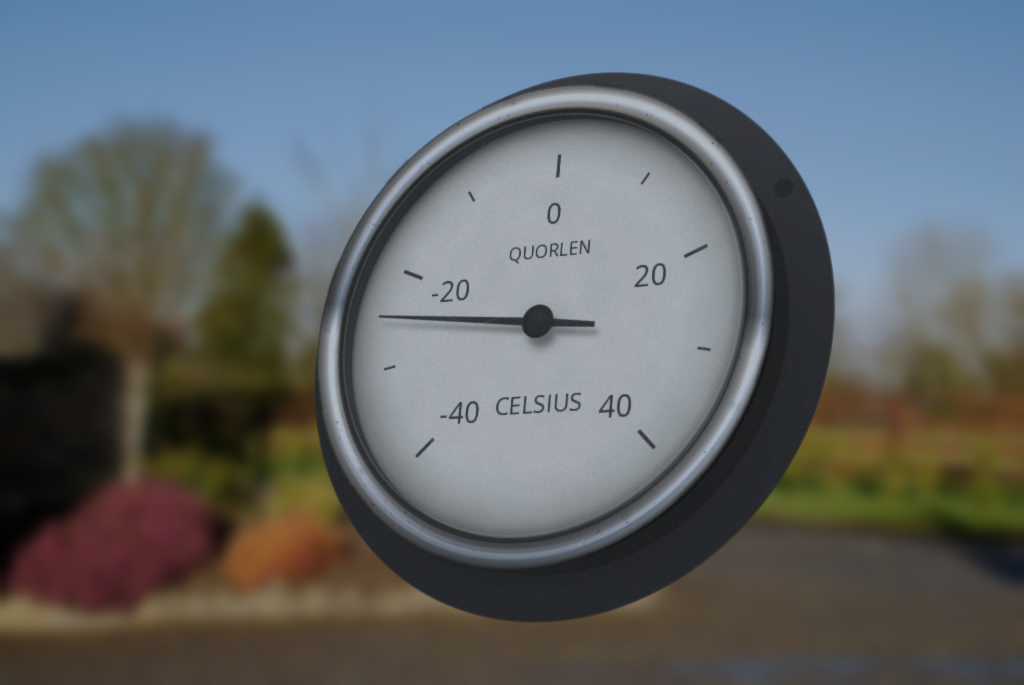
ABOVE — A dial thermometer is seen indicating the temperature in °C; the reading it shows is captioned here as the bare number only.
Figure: -25
